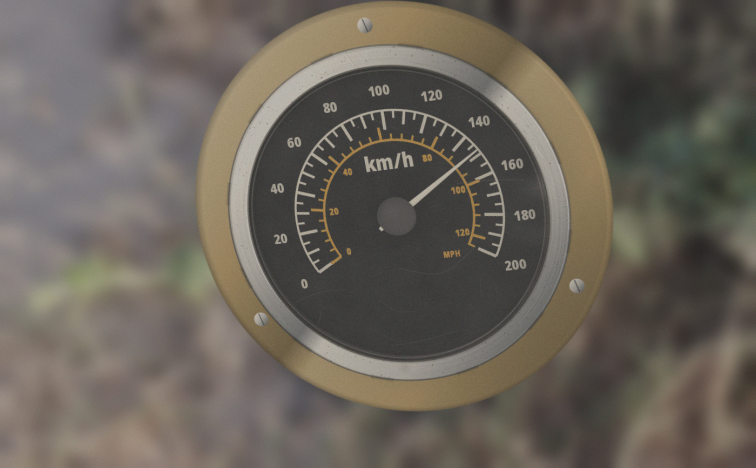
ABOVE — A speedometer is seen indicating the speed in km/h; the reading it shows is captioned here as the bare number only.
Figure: 147.5
